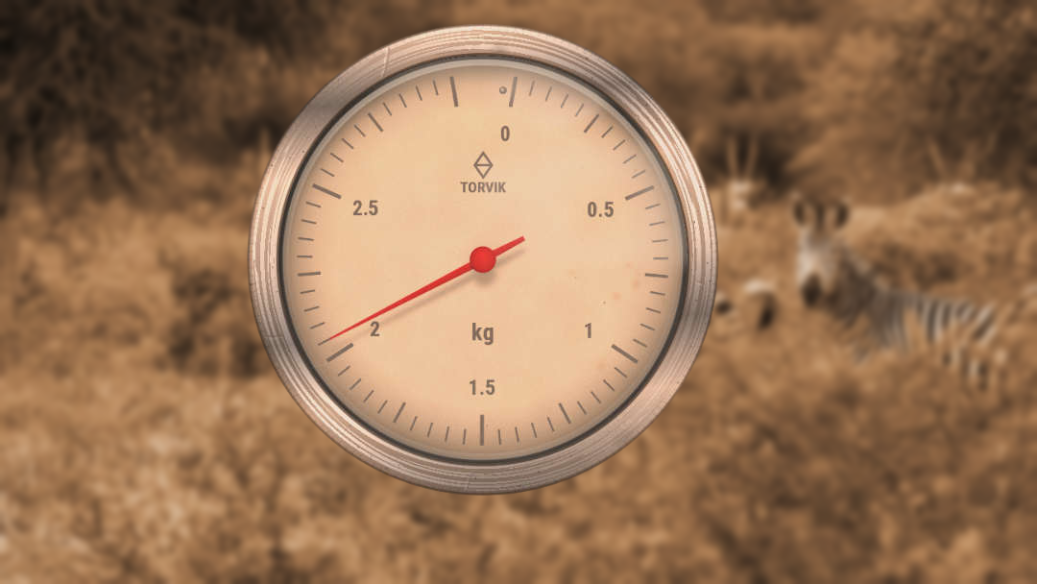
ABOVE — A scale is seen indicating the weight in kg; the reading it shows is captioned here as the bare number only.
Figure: 2.05
